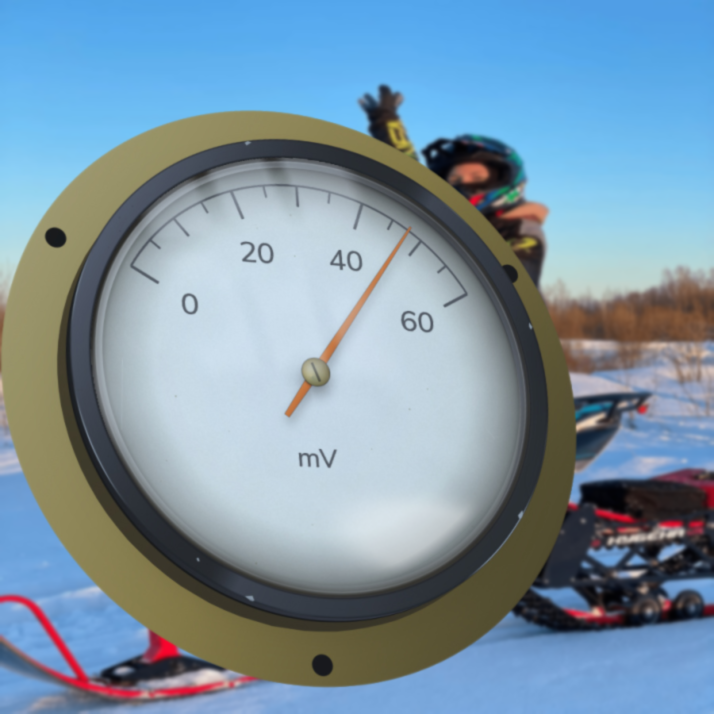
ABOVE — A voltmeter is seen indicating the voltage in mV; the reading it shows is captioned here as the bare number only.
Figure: 47.5
